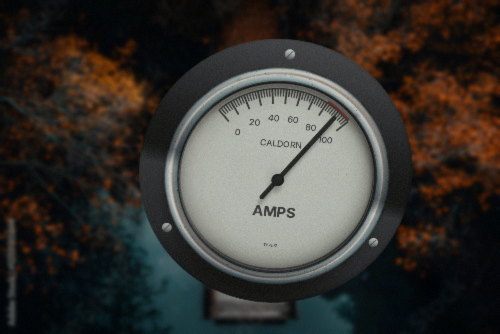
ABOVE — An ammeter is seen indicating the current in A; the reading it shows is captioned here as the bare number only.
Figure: 90
